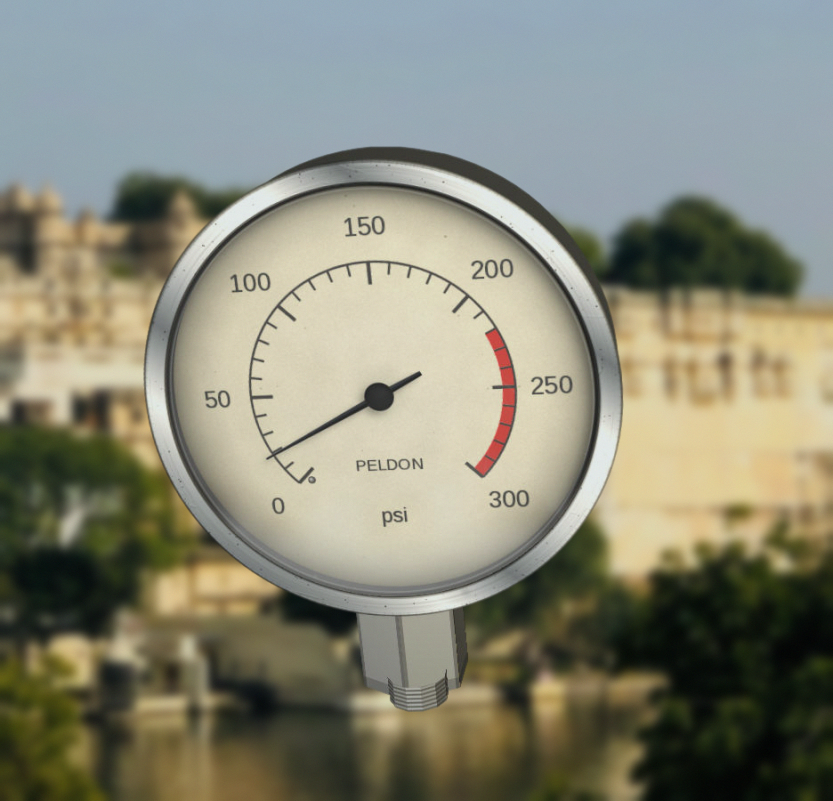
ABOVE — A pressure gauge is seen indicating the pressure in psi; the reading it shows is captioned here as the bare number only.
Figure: 20
